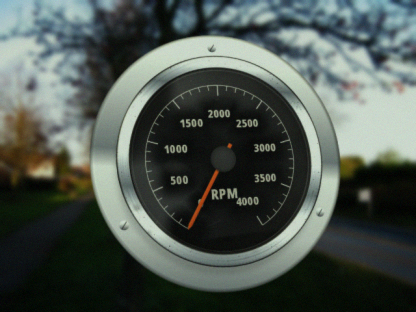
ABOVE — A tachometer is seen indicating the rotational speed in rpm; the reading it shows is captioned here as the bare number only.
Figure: 0
